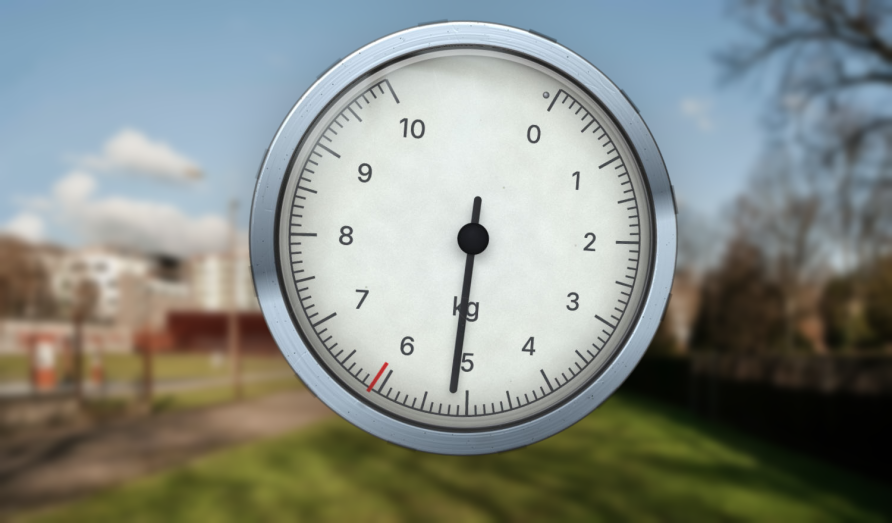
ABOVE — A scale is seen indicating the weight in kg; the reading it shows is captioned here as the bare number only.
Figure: 5.2
